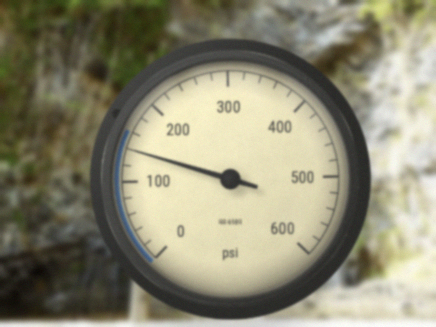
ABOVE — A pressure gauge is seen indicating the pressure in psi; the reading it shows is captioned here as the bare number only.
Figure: 140
